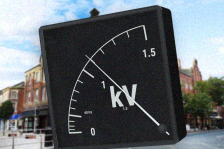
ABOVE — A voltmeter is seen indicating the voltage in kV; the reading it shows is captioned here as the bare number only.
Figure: 1.1
